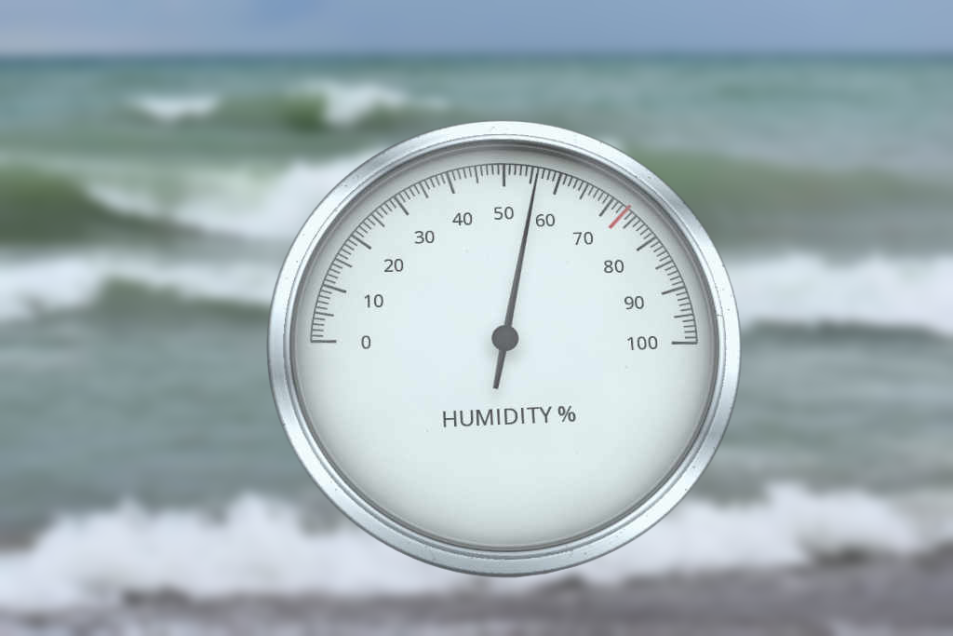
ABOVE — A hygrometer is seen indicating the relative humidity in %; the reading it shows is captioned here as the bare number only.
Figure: 56
